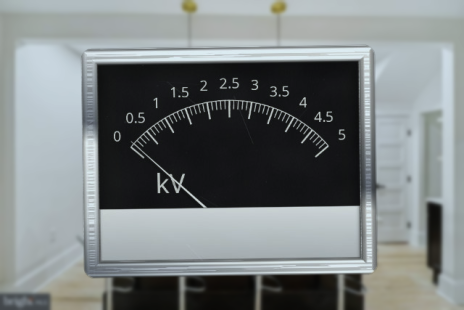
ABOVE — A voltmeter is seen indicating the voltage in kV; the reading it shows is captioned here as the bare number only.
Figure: 0.1
